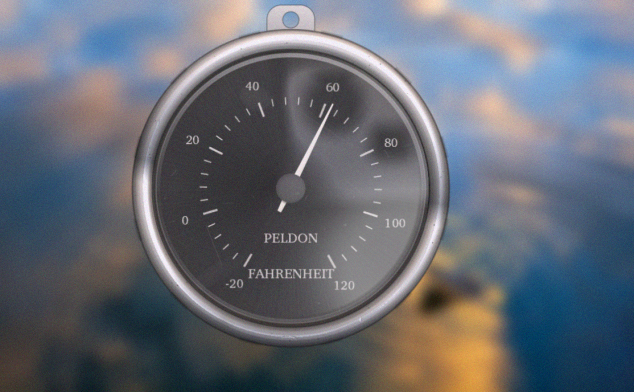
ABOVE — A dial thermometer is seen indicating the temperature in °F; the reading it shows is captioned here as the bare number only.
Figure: 62
